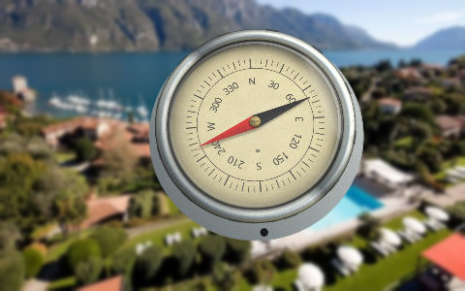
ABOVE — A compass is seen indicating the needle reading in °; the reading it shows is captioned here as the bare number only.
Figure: 250
